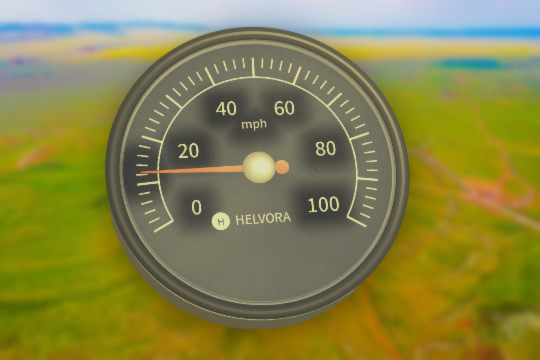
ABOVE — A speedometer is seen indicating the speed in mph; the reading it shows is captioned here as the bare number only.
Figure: 12
